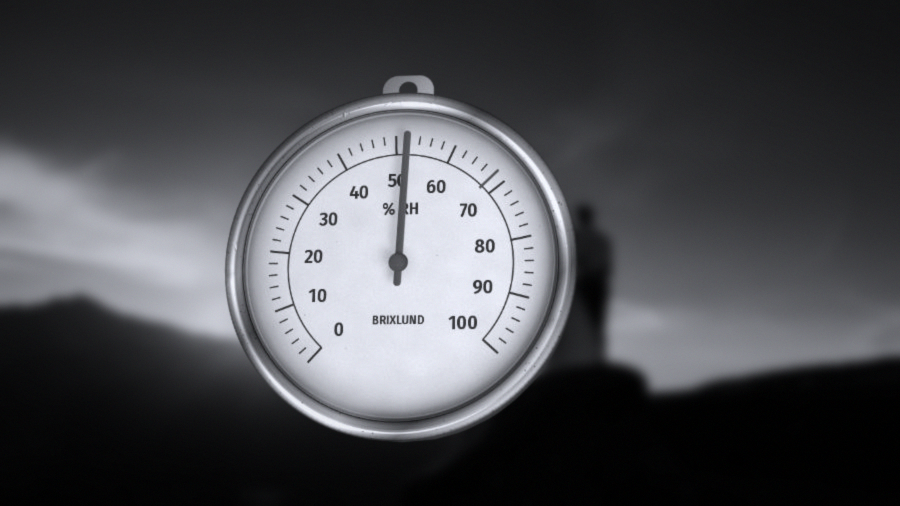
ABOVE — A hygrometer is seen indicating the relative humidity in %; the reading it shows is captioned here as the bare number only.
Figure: 52
